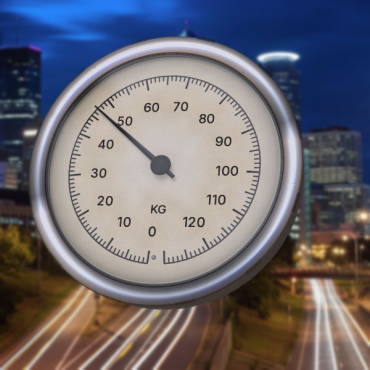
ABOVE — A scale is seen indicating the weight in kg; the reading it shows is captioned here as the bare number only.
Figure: 47
